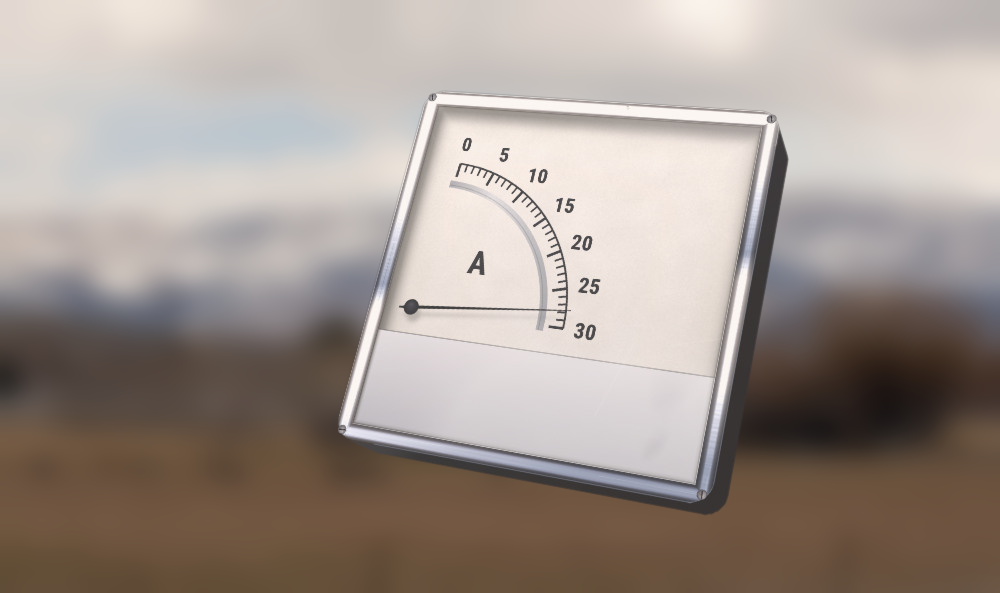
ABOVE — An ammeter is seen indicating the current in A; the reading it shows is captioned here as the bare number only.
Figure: 28
